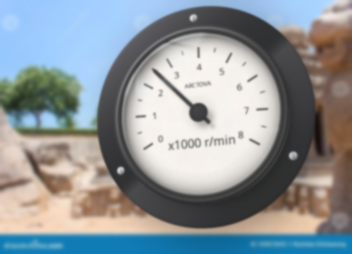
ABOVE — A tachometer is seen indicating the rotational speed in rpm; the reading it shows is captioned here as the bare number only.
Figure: 2500
